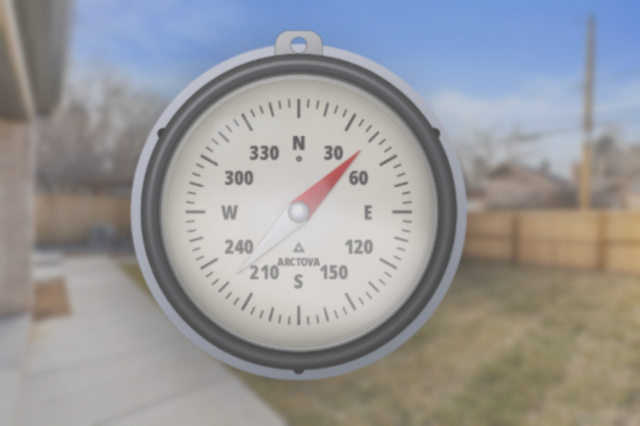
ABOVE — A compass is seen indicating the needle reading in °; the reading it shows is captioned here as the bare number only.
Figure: 45
